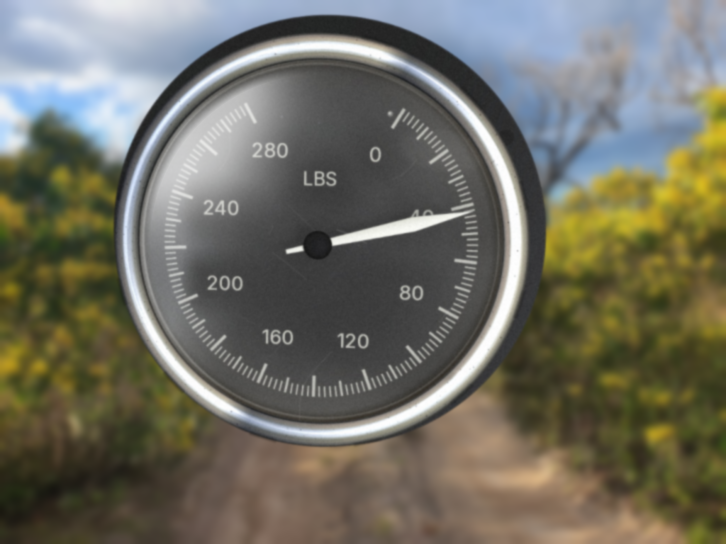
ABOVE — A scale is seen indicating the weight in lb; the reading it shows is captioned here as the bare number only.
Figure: 42
